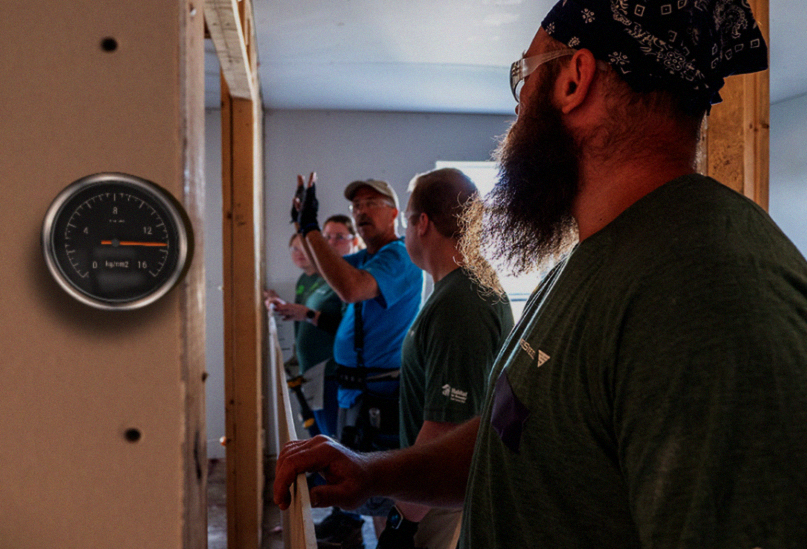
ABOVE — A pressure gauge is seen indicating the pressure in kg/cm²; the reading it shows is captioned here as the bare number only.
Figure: 13.5
